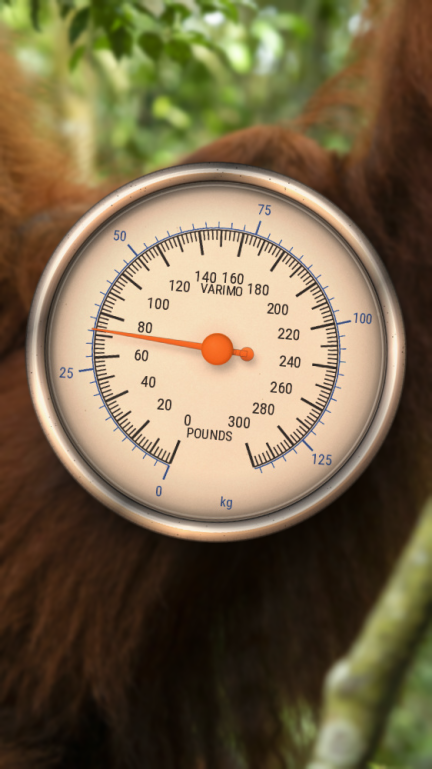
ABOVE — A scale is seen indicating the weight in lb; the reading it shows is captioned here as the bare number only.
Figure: 72
